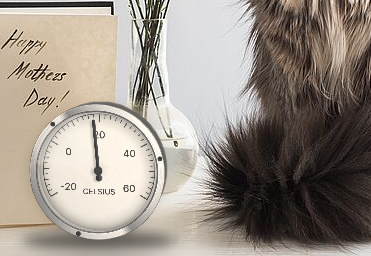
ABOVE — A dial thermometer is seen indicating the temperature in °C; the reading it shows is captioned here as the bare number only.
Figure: 18
